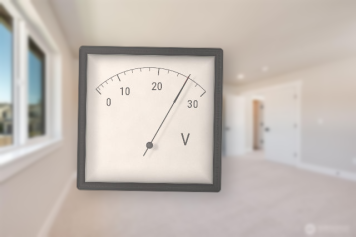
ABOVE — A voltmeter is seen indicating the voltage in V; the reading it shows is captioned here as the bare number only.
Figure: 26
